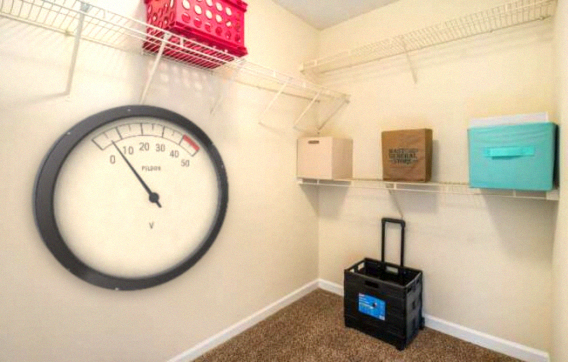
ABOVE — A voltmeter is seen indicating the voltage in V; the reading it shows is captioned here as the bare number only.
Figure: 5
